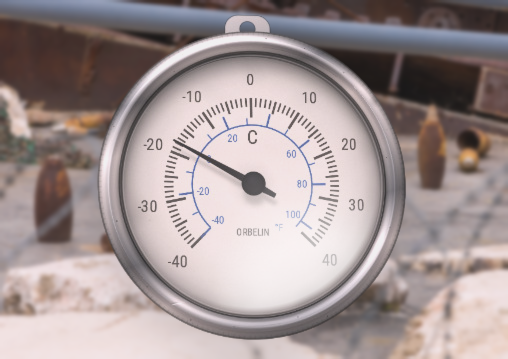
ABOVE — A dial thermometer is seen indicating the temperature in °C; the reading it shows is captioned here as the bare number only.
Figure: -18
